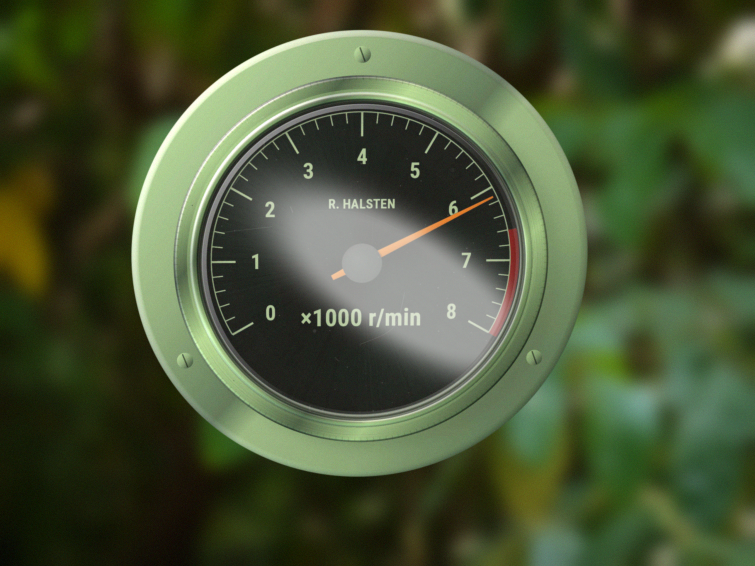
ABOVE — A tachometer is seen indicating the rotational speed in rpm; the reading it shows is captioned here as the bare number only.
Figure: 6100
